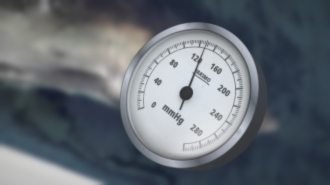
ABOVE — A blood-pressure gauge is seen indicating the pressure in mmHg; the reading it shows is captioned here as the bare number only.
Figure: 130
